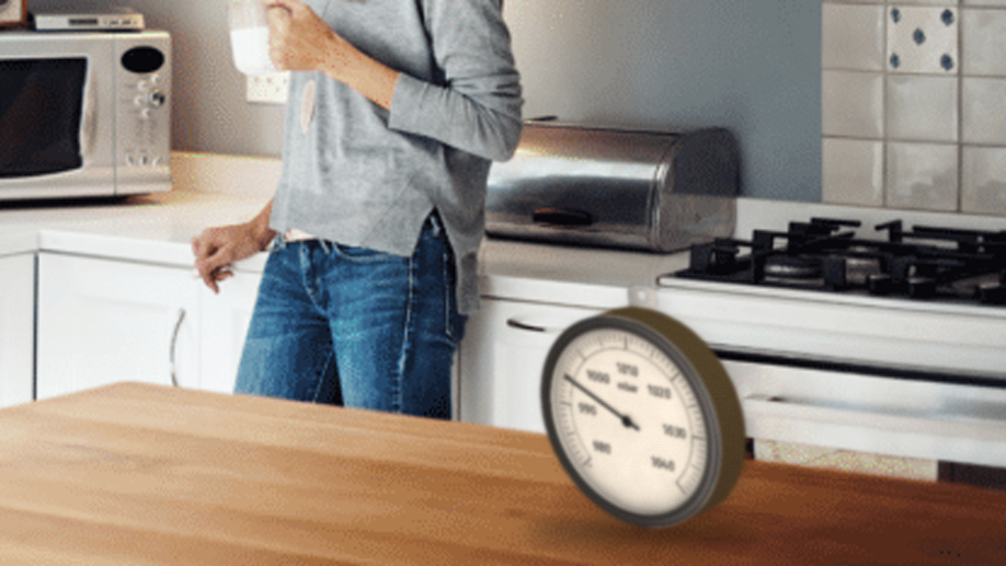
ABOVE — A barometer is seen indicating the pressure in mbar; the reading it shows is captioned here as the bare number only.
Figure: 995
